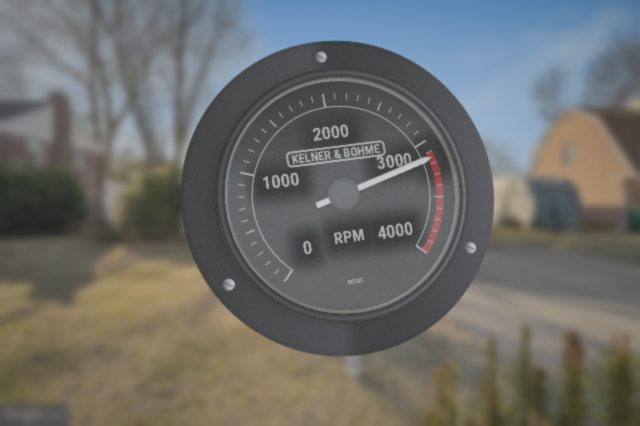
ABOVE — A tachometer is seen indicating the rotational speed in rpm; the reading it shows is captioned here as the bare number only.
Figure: 3150
